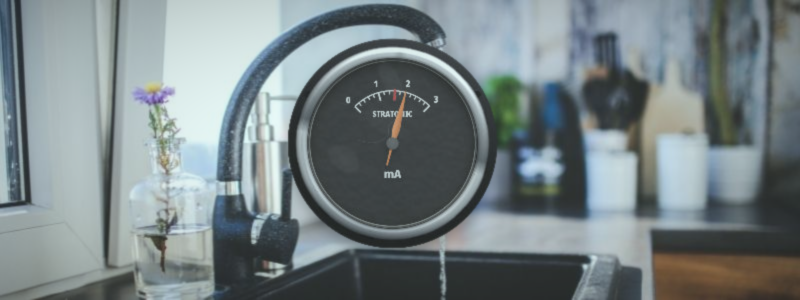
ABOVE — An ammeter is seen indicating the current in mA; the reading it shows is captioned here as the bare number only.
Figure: 2
